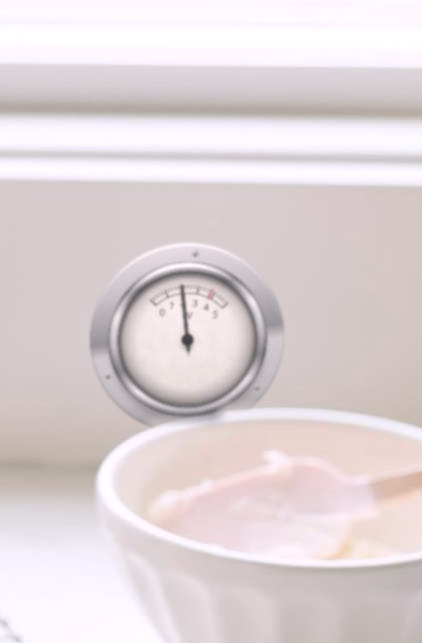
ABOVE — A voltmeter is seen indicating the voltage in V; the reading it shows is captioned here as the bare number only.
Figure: 2
